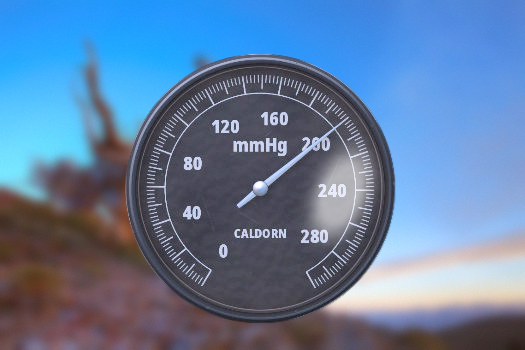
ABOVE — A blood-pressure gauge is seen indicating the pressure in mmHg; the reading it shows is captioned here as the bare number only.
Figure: 200
